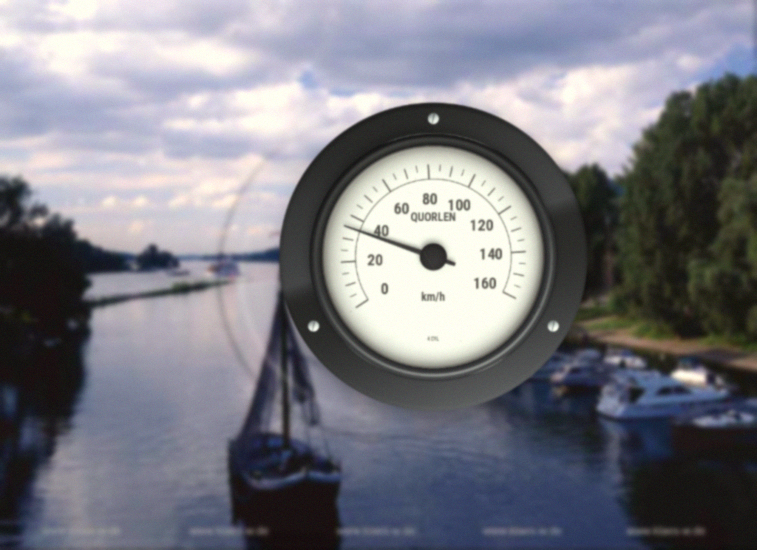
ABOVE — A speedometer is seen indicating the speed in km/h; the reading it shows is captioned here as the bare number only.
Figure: 35
